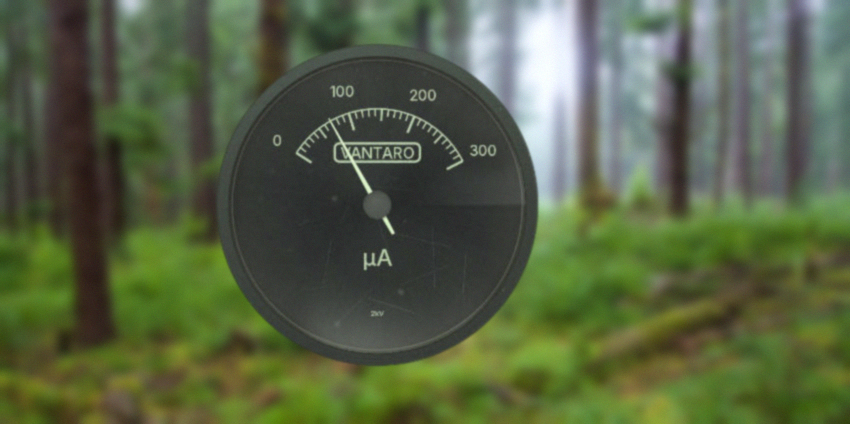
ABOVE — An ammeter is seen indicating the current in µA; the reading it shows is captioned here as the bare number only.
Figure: 70
